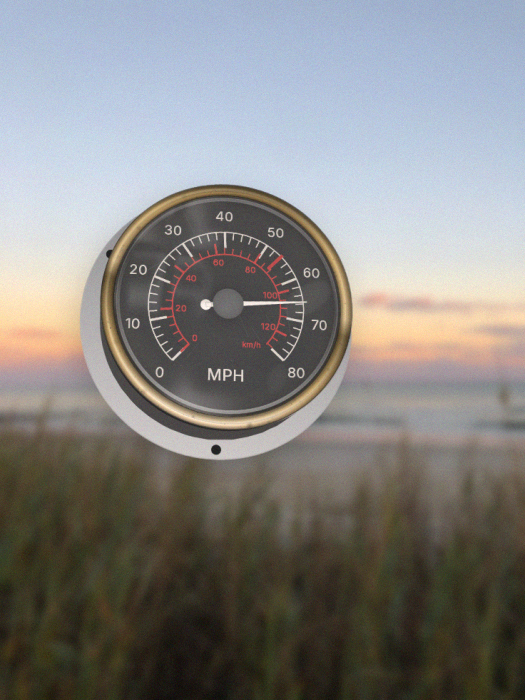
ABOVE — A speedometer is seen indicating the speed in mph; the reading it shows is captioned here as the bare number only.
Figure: 66
